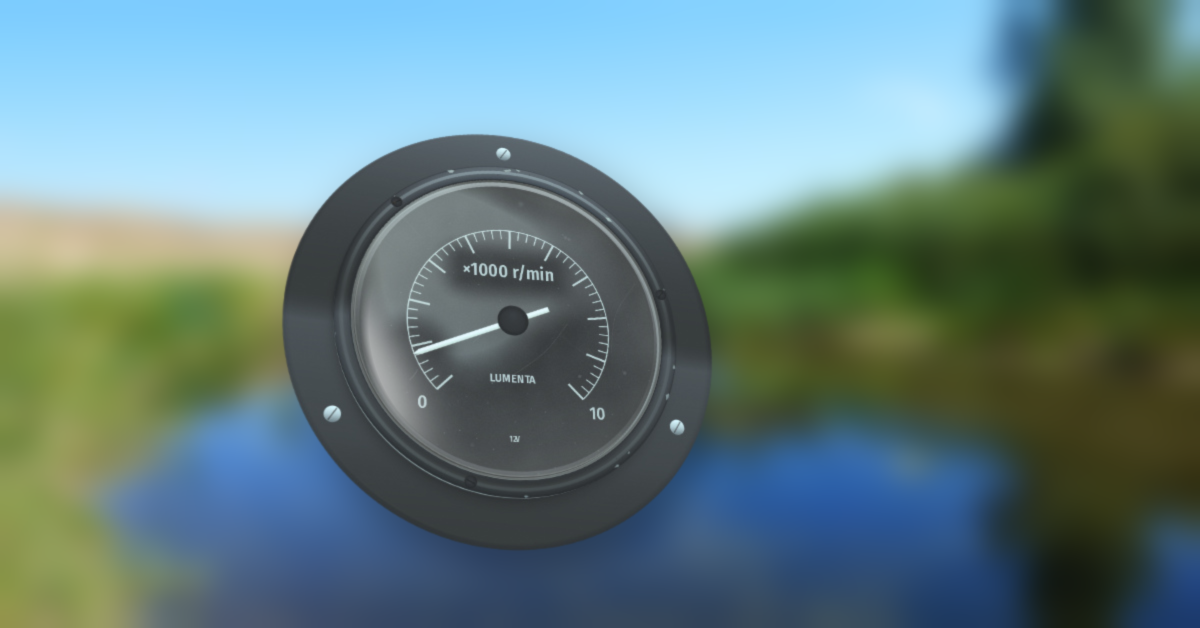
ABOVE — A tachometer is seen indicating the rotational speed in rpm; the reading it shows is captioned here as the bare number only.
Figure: 800
